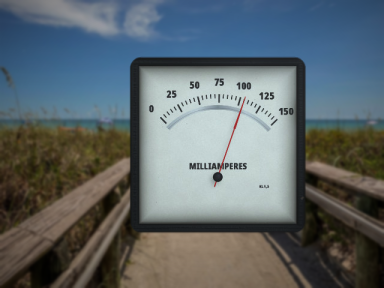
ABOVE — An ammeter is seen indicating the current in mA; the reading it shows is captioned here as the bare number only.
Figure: 105
